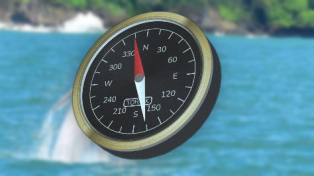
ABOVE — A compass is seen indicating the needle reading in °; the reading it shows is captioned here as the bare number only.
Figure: 345
